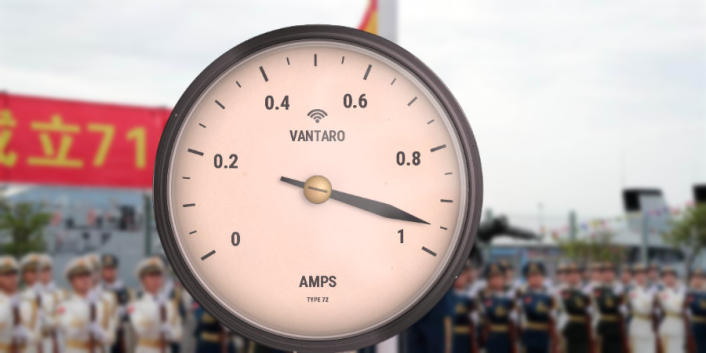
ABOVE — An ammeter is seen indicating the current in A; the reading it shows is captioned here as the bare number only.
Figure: 0.95
